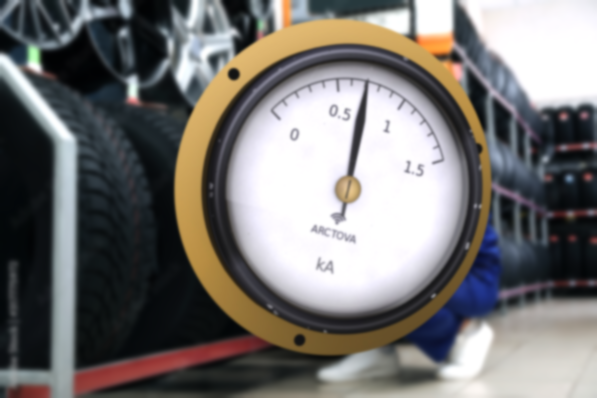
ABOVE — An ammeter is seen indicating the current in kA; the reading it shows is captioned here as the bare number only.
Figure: 0.7
